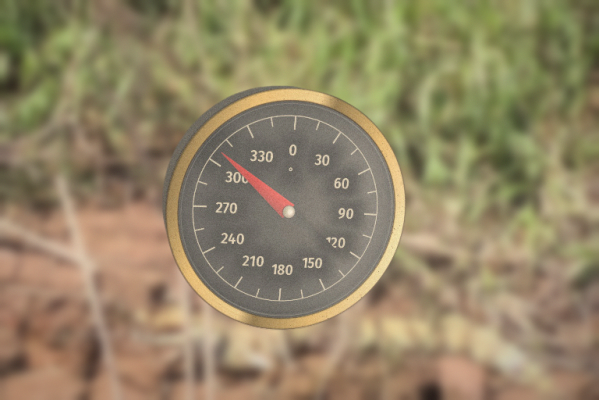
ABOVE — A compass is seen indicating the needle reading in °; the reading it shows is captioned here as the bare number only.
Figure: 307.5
